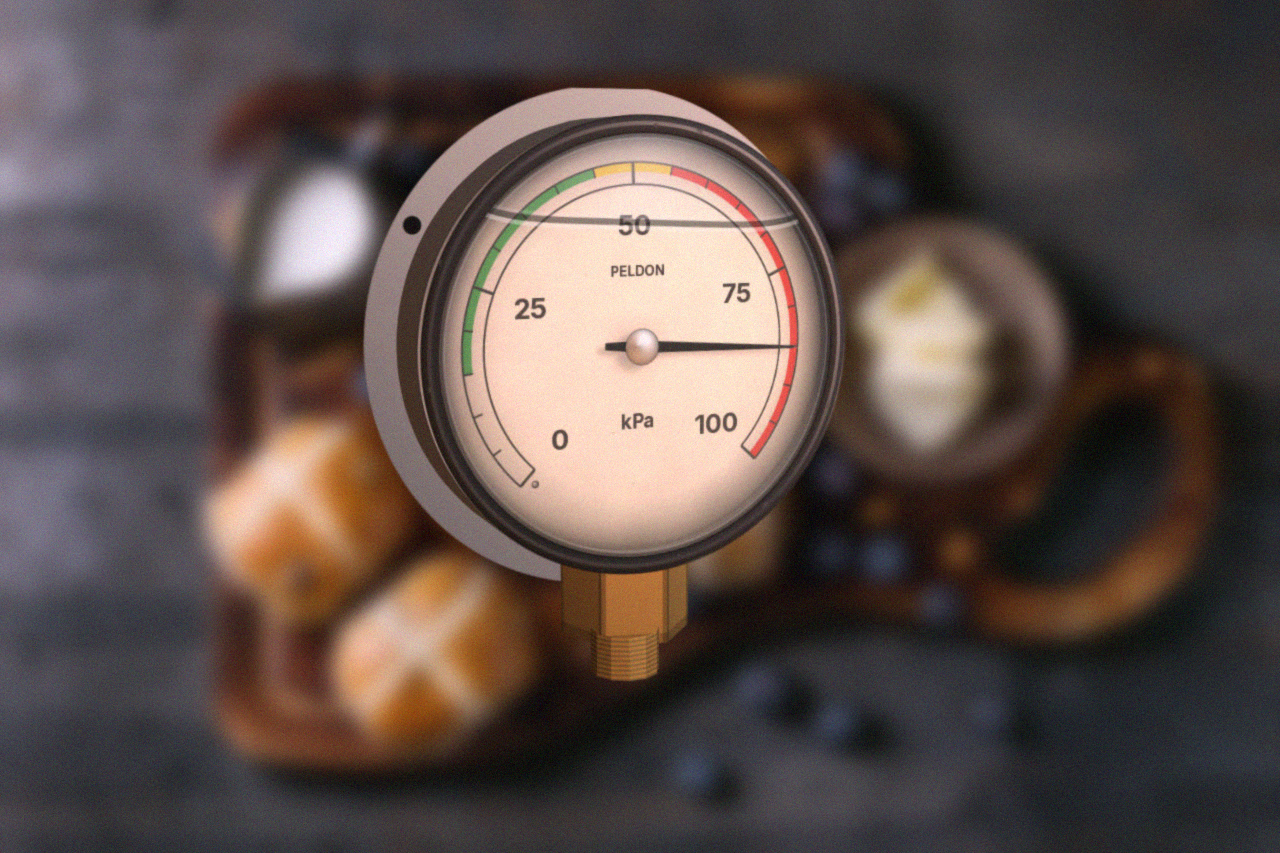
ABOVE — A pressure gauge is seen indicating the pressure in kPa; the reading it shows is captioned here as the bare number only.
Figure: 85
